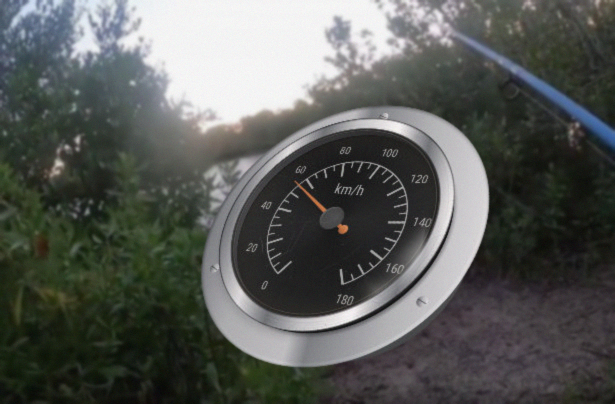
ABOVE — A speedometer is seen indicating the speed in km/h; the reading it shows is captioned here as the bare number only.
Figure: 55
